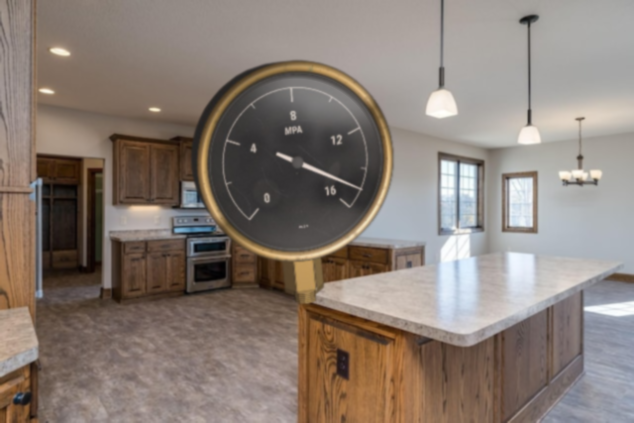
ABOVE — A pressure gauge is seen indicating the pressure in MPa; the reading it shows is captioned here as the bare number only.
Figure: 15
